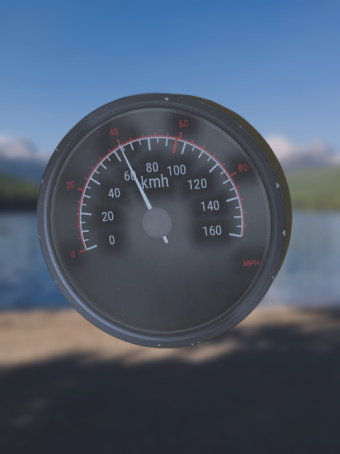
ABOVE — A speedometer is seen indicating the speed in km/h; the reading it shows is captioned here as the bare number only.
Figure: 65
